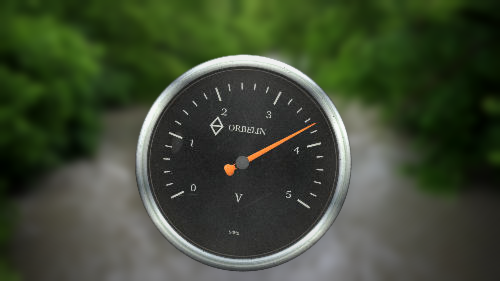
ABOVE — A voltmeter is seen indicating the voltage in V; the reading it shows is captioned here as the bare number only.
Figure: 3.7
